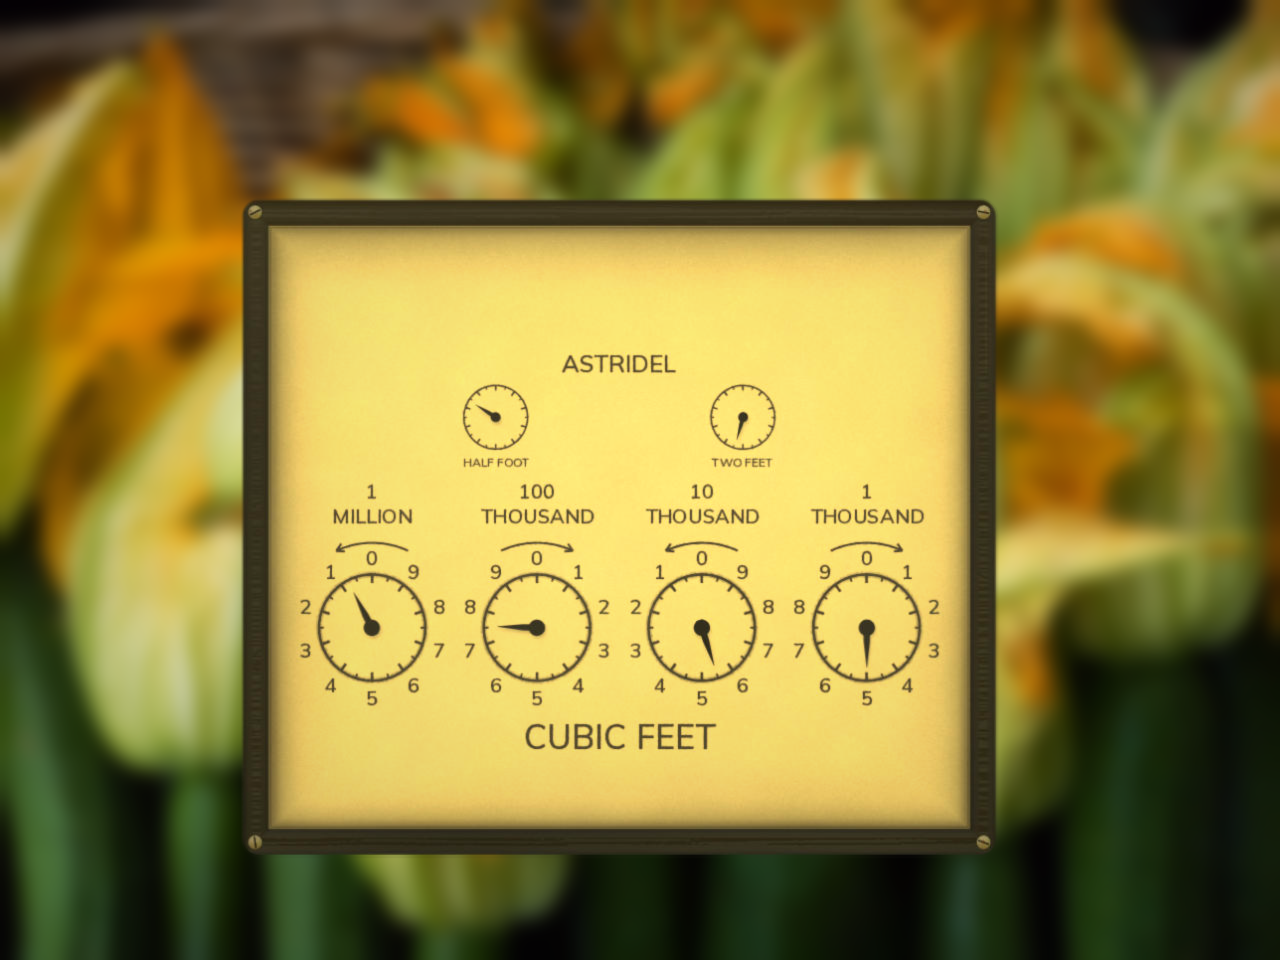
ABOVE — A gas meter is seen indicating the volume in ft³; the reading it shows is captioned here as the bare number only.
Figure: 75500
